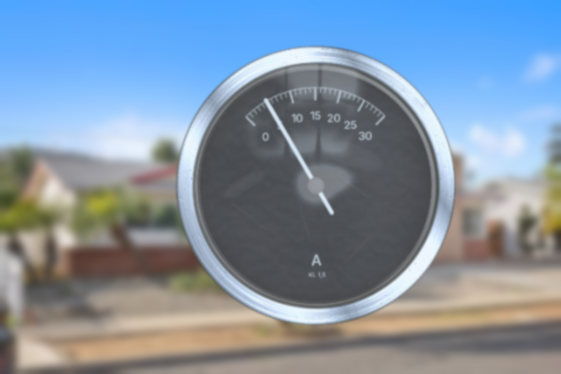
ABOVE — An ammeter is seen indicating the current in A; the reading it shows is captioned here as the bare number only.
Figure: 5
